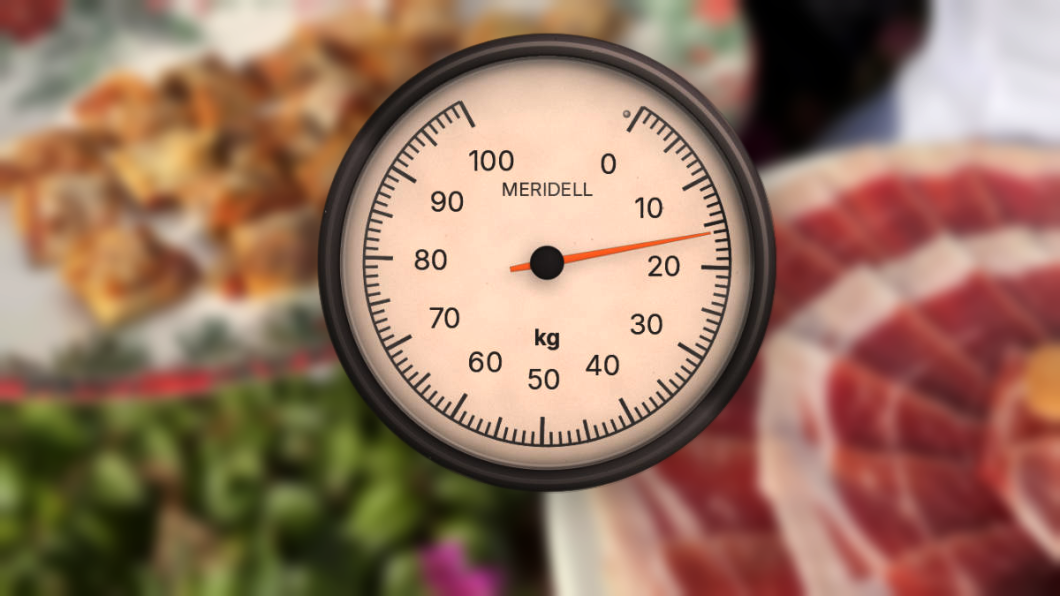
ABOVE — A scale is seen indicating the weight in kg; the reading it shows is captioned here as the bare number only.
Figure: 16
